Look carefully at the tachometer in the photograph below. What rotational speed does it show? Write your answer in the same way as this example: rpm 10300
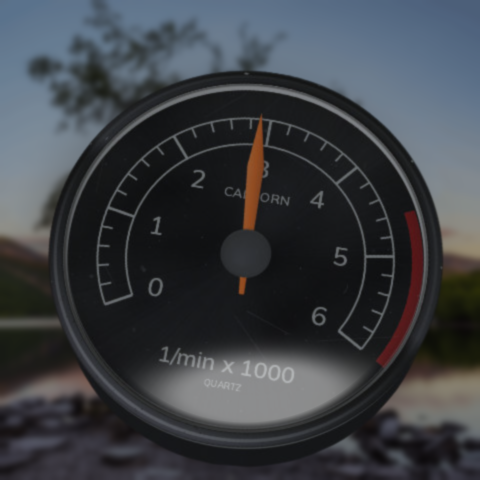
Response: rpm 2900
